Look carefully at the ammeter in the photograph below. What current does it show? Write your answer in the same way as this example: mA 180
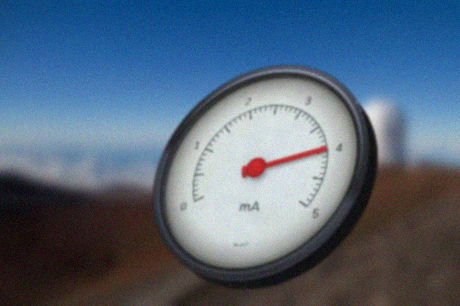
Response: mA 4
